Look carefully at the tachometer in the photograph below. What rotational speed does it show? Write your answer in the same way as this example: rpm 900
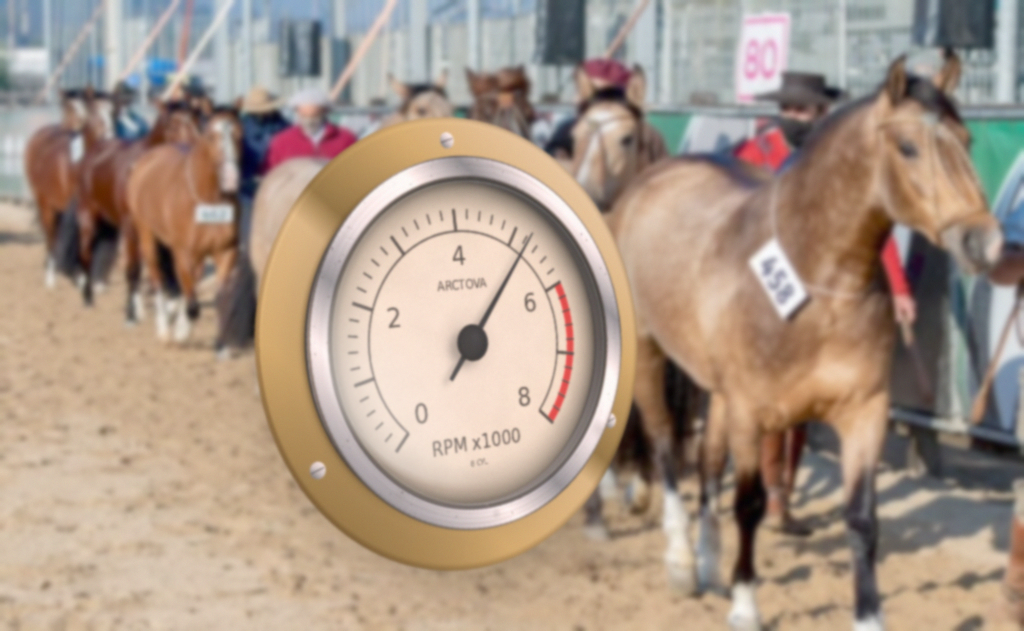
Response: rpm 5200
